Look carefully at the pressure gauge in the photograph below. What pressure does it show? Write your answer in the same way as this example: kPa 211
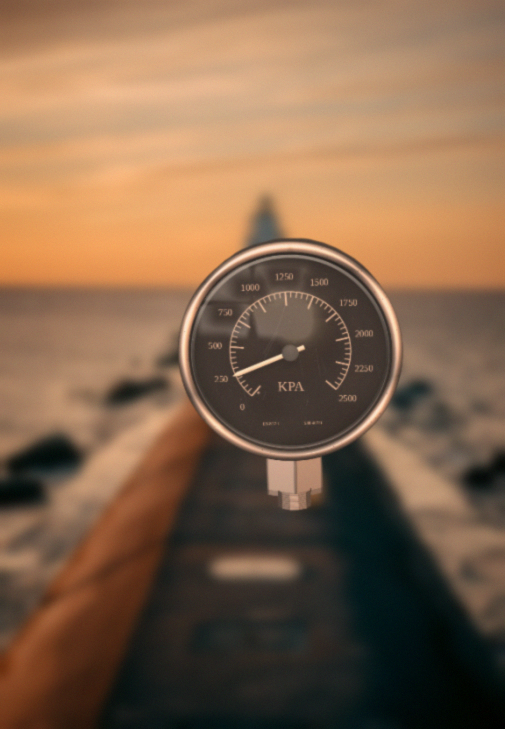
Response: kPa 250
